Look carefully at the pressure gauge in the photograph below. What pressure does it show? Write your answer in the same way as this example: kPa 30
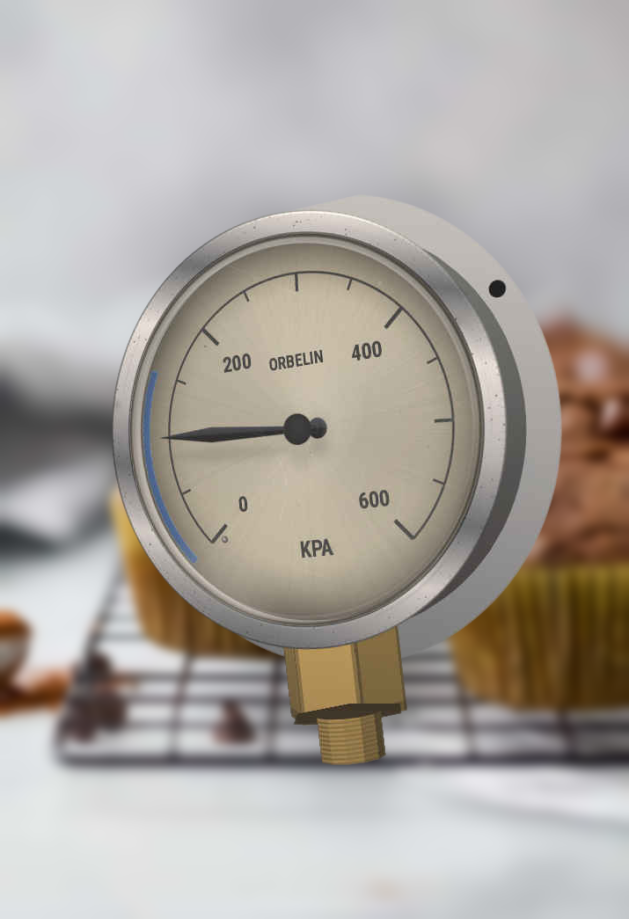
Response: kPa 100
